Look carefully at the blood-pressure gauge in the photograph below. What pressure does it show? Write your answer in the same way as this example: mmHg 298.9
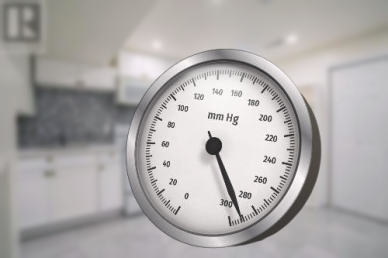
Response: mmHg 290
